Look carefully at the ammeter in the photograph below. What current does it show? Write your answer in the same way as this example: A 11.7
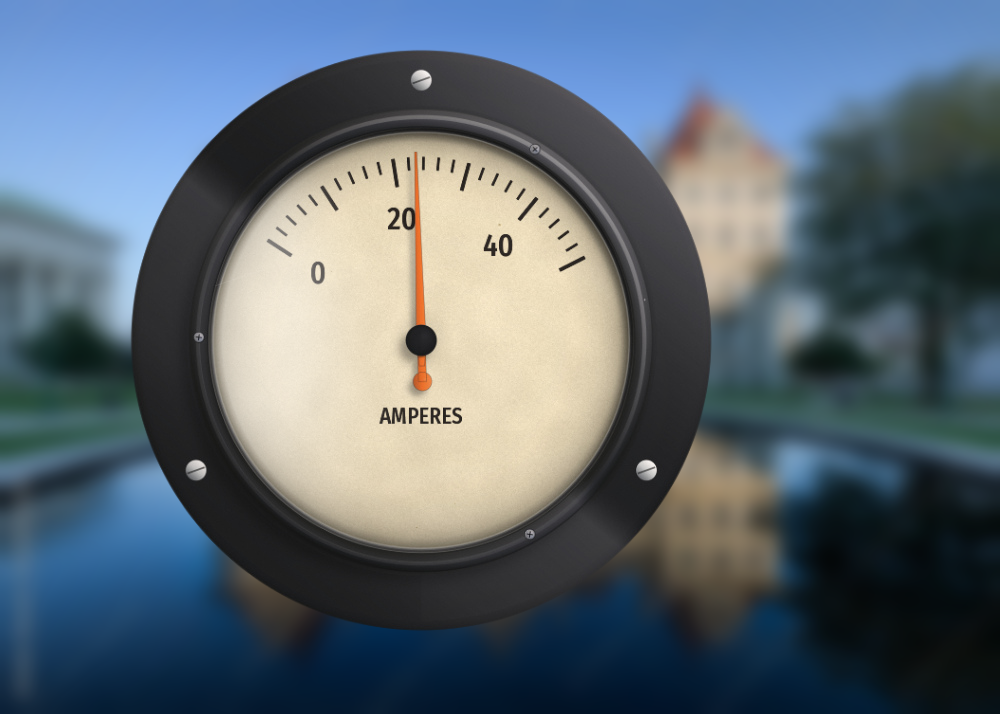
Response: A 23
